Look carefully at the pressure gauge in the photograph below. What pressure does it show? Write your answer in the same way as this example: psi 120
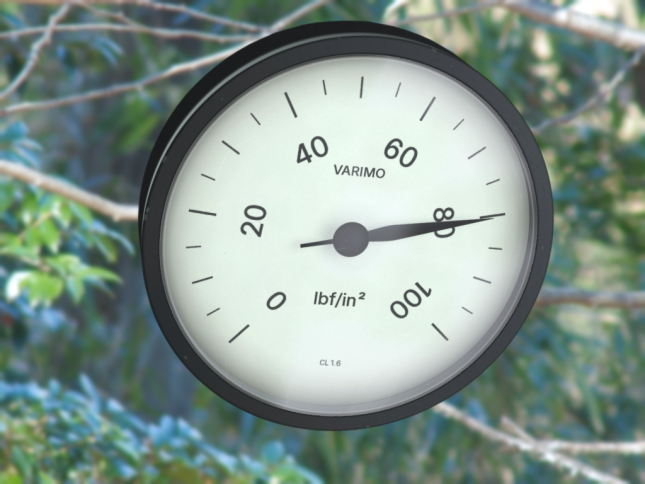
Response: psi 80
